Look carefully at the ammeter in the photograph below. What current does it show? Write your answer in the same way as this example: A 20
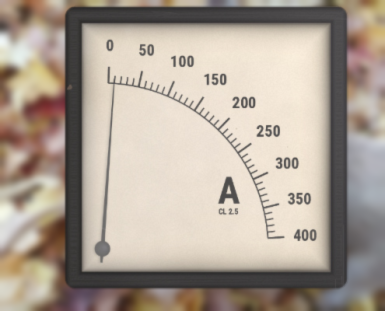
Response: A 10
